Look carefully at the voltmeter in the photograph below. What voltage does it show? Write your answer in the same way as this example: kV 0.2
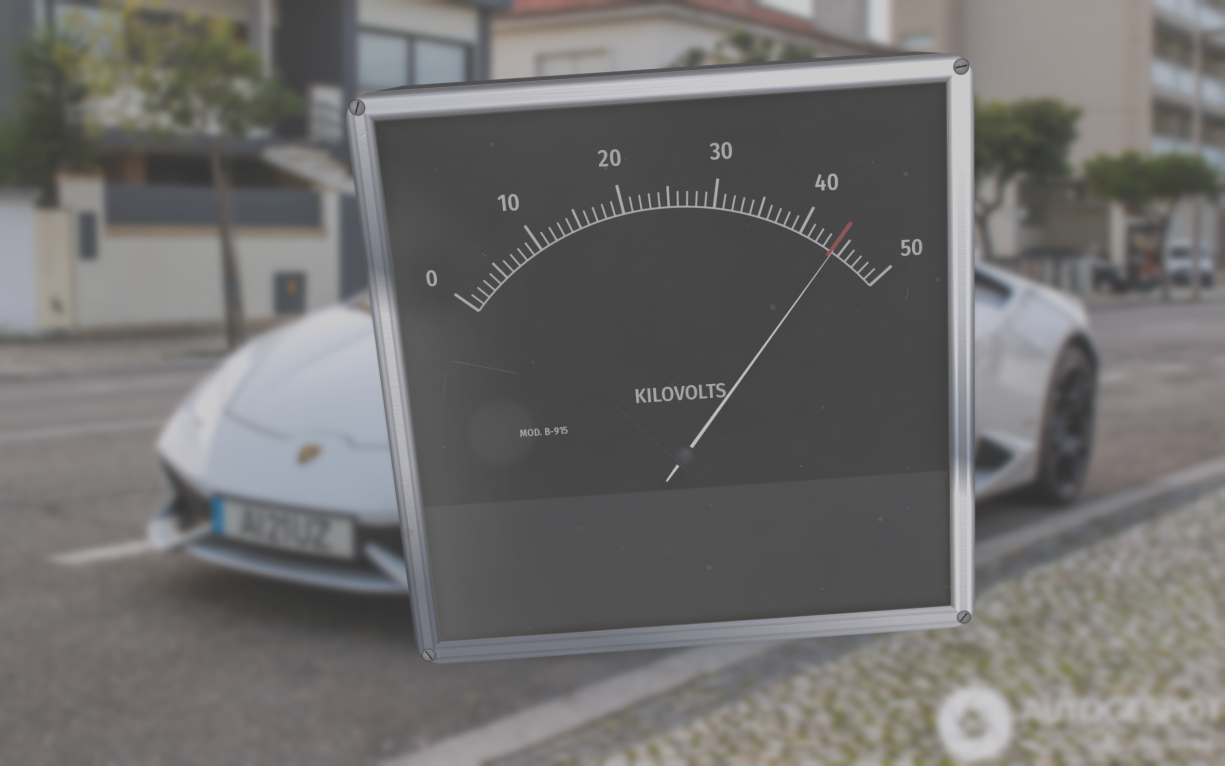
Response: kV 44
